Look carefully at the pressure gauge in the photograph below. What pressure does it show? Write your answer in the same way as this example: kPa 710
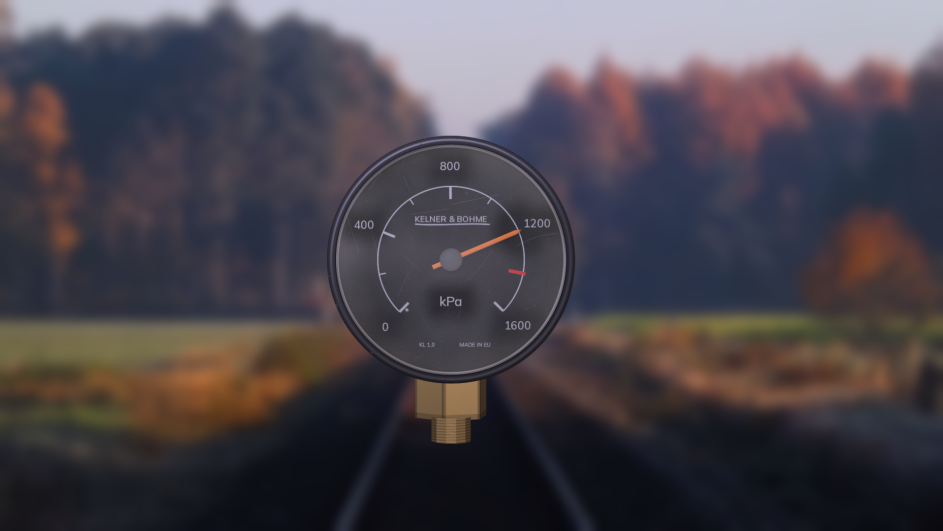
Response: kPa 1200
